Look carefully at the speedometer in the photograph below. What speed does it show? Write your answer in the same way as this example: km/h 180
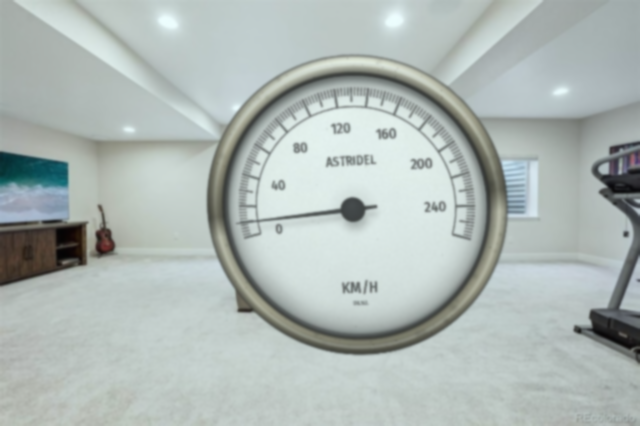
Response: km/h 10
